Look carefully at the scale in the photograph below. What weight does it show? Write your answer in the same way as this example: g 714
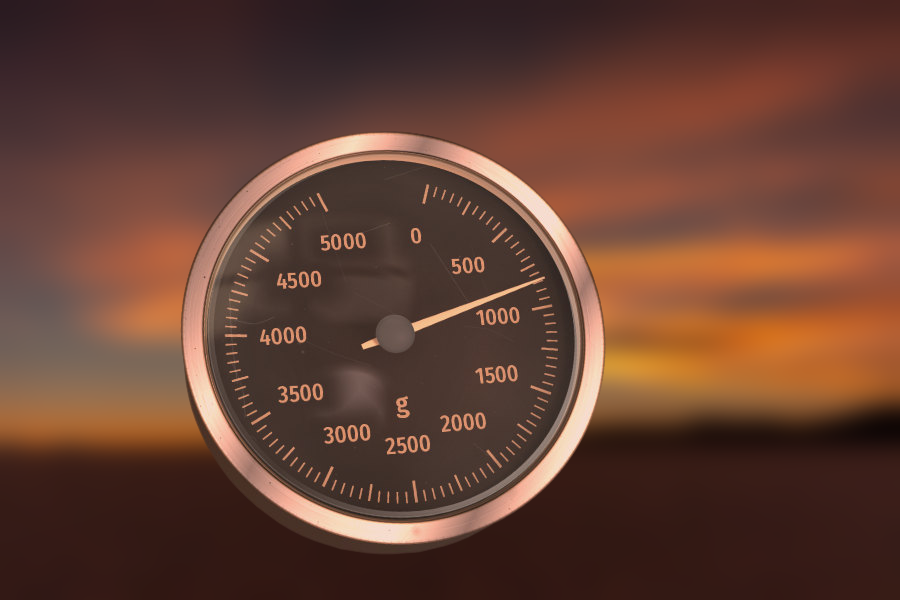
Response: g 850
